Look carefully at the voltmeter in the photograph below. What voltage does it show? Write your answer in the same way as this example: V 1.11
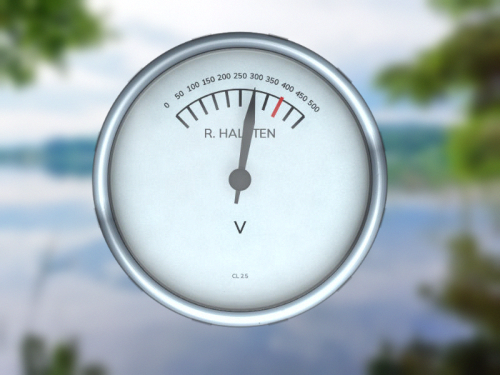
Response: V 300
